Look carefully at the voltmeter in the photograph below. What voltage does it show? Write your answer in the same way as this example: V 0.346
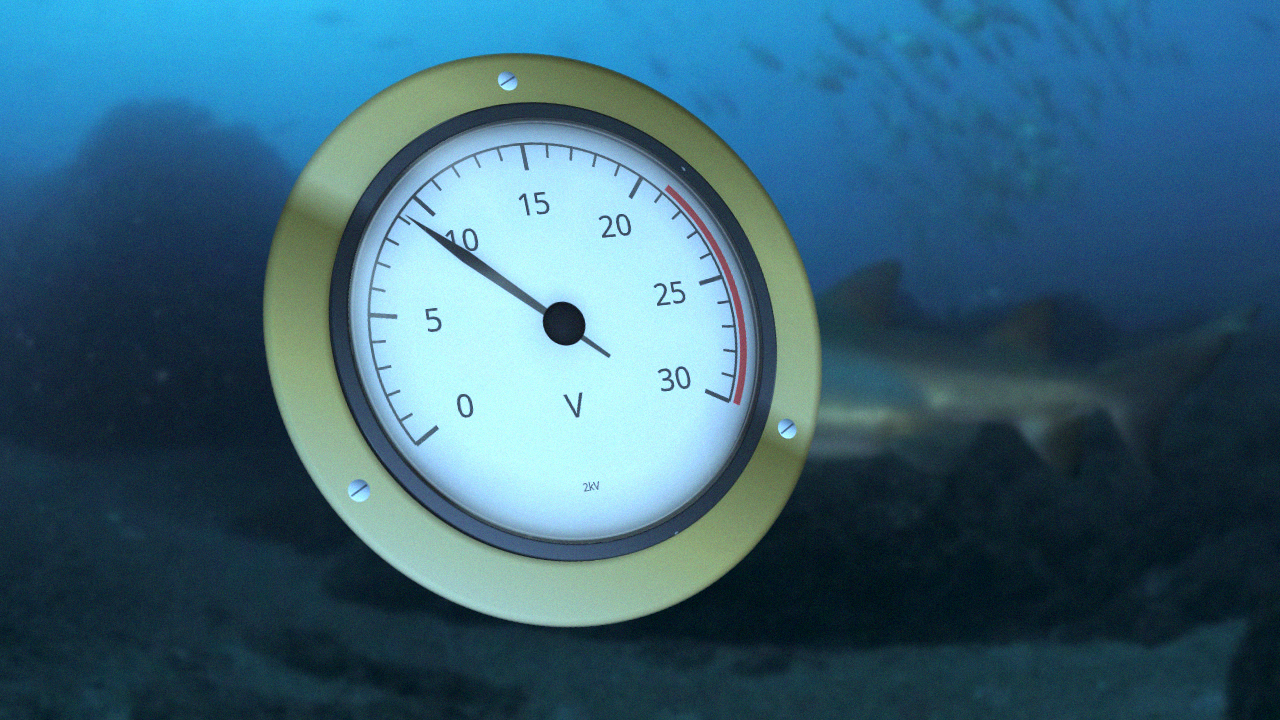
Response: V 9
